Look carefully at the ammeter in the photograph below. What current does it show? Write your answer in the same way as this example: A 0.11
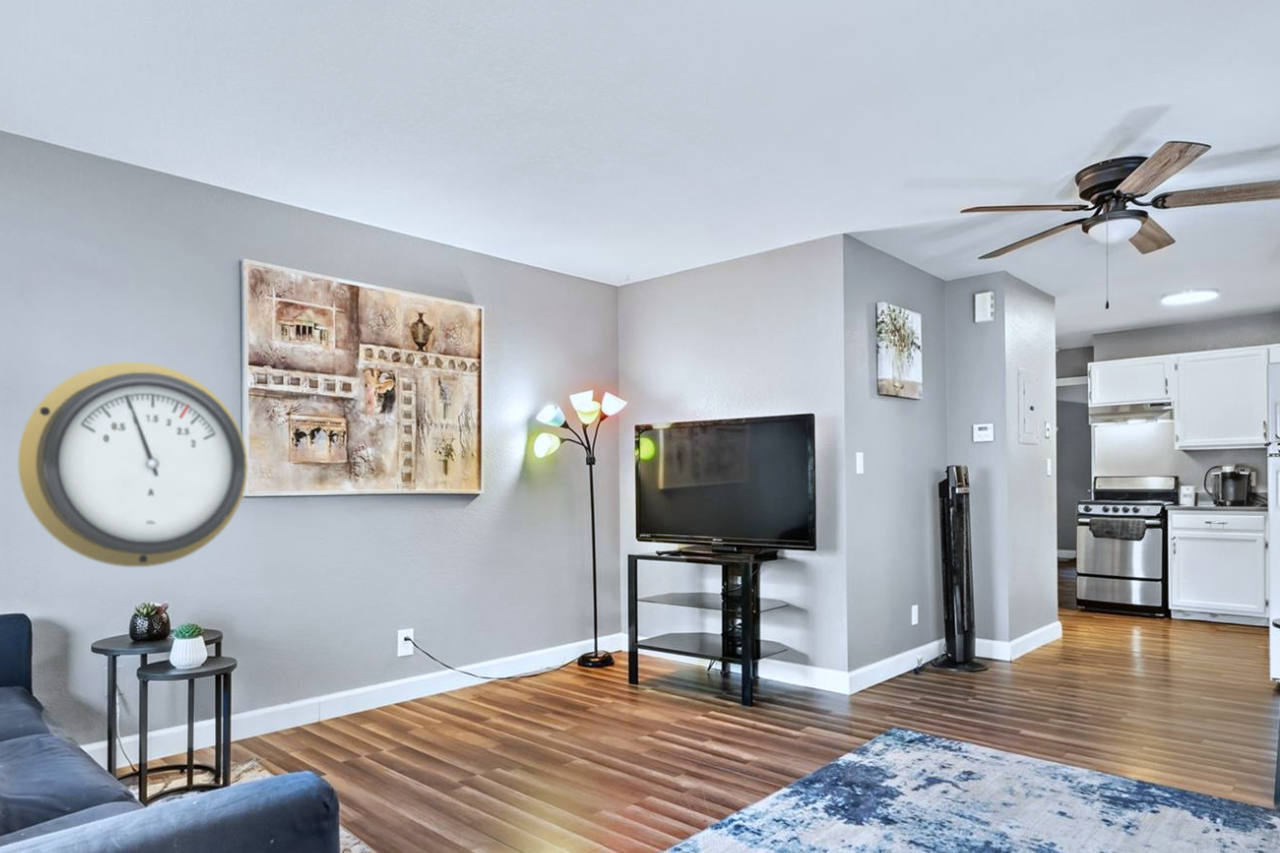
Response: A 1
